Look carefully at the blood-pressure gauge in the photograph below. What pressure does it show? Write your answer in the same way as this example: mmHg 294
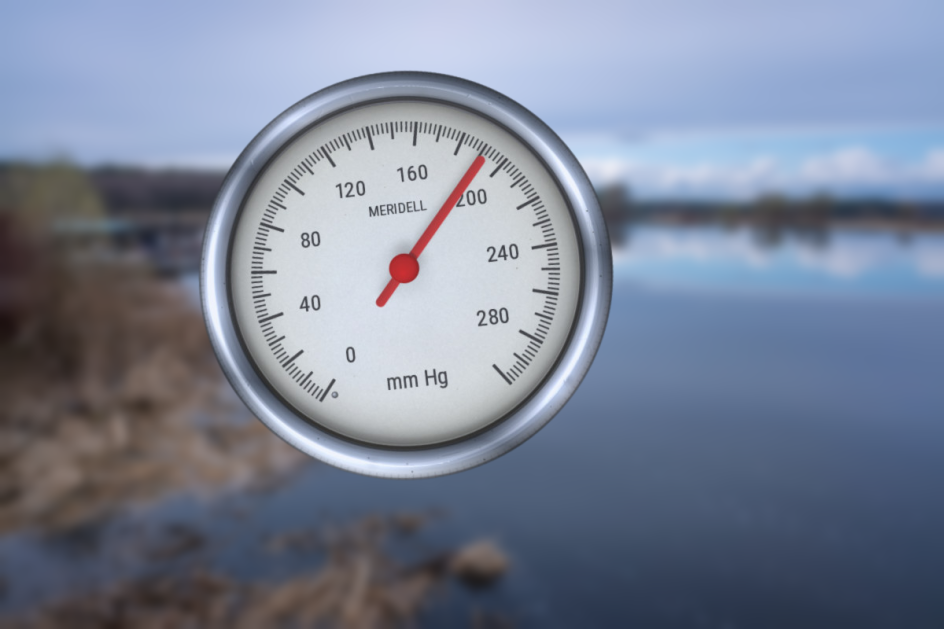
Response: mmHg 192
